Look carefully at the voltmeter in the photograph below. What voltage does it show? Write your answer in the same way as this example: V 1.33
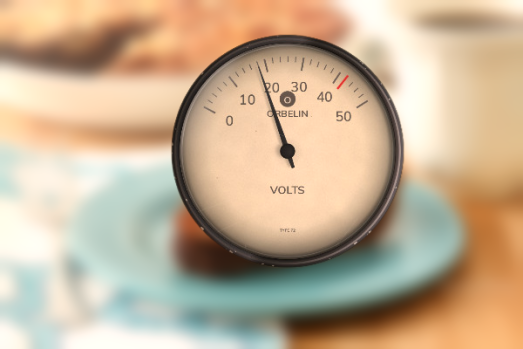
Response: V 18
